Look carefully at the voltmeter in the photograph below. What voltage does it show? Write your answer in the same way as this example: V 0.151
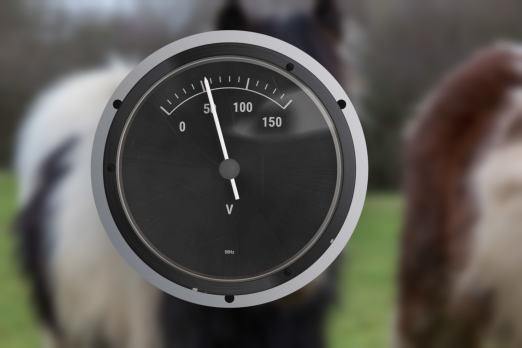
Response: V 55
